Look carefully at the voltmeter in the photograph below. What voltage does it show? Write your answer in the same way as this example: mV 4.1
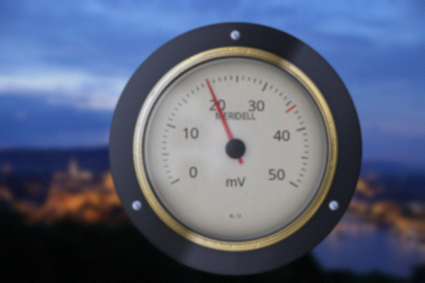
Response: mV 20
